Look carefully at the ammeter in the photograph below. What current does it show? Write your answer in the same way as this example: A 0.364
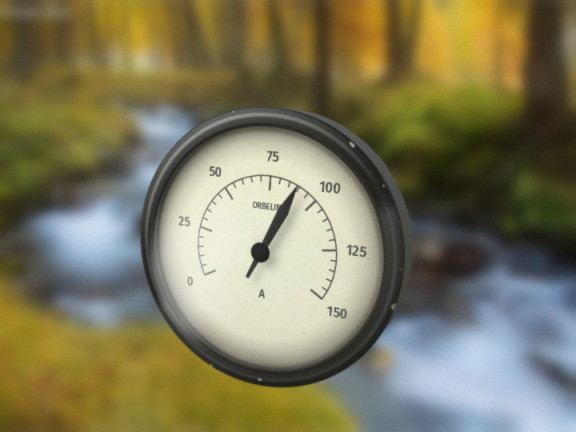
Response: A 90
